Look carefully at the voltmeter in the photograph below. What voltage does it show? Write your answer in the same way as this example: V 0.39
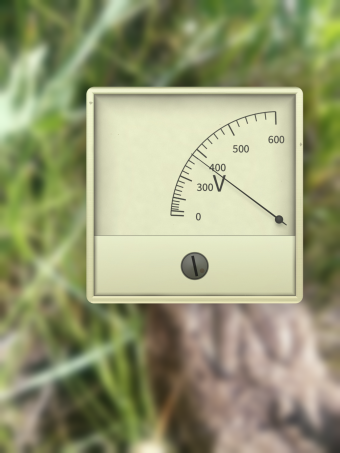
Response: V 380
